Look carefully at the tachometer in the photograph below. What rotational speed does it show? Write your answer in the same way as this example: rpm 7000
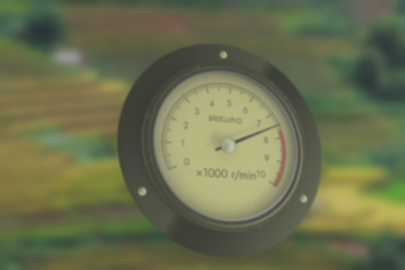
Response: rpm 7500
